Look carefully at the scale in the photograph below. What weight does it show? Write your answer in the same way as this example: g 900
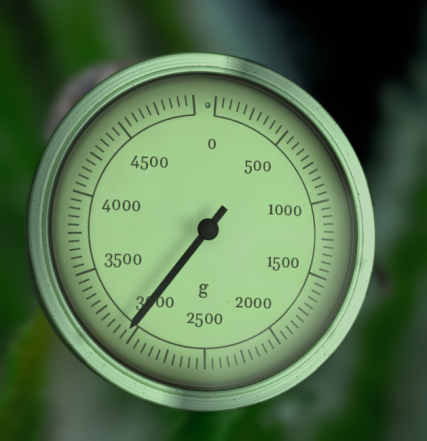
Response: g 3050
